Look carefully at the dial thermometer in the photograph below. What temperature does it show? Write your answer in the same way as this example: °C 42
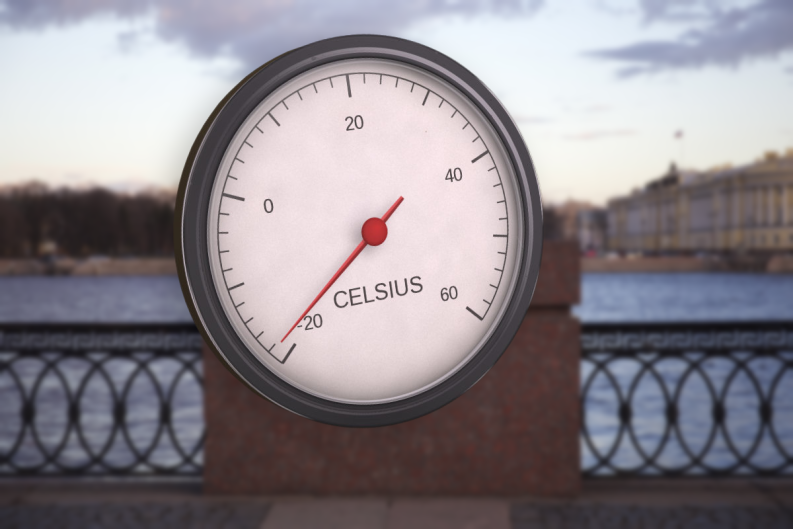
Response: °C -18
